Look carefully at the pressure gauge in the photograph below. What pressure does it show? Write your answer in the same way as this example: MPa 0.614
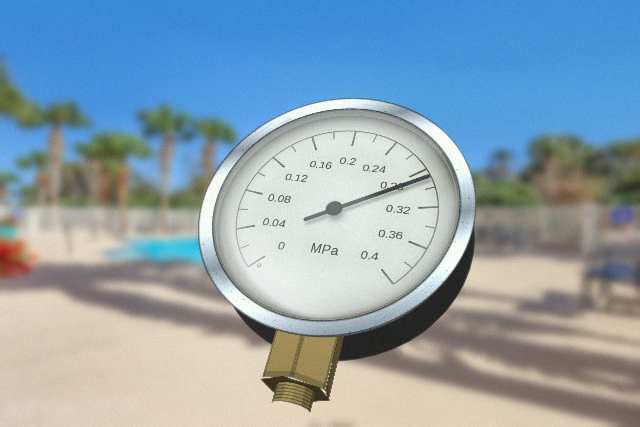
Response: MPa 0.29
